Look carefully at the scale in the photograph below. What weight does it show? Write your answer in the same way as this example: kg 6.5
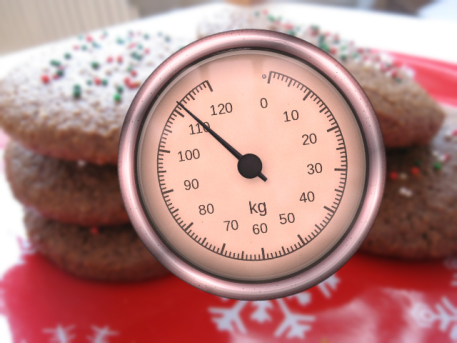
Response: kg 112
